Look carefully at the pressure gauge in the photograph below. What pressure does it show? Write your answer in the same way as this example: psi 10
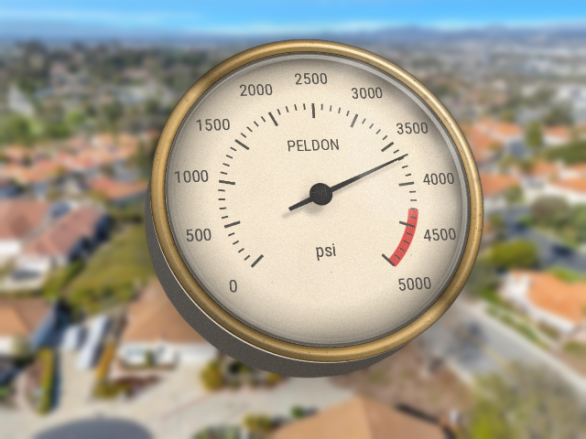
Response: psi 3700
